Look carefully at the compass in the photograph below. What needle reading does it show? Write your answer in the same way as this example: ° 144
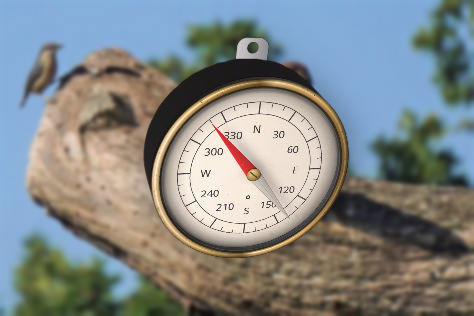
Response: ° 320
